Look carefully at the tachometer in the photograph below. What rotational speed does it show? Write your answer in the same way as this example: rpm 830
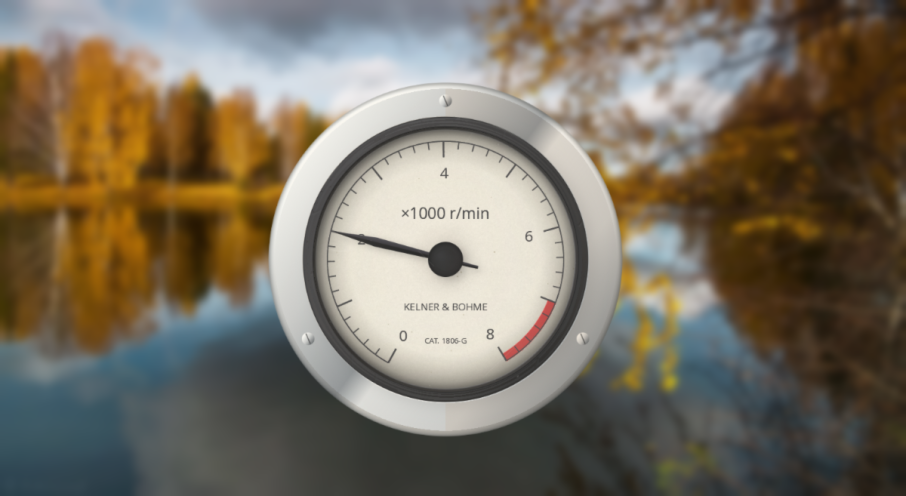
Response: rpm 2000
